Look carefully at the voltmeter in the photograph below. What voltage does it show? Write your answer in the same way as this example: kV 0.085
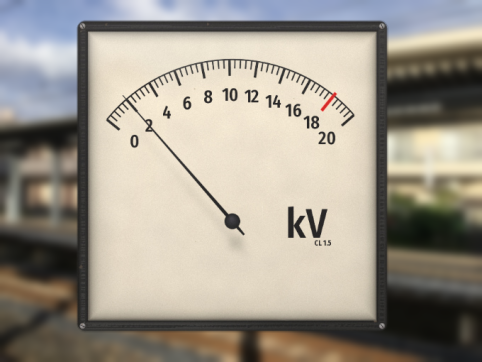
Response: kV 2
